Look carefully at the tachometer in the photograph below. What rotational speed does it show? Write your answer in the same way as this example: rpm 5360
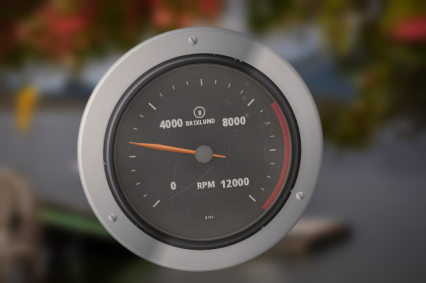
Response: rpm 2500
